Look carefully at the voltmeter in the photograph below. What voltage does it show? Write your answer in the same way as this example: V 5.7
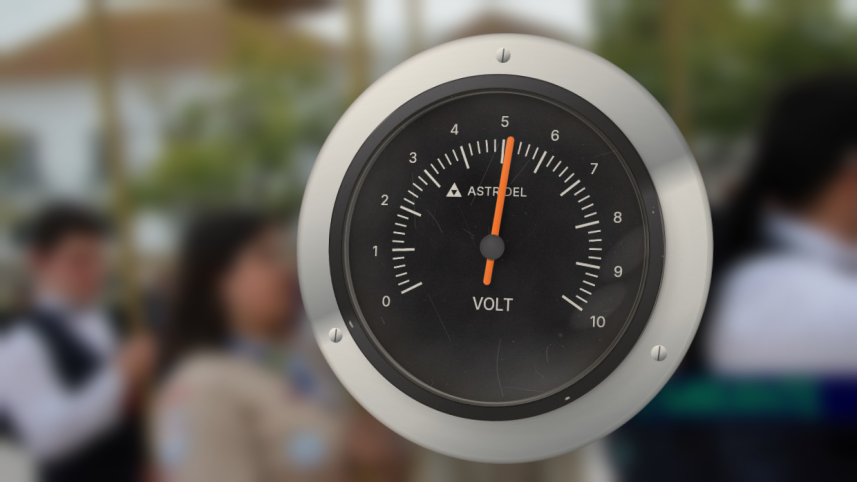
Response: V 5.2
